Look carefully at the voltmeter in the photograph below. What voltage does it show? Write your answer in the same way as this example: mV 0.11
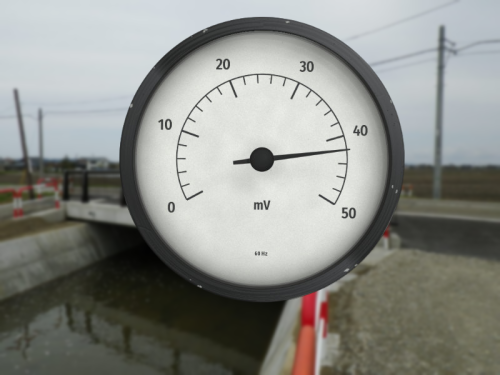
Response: mV 42
